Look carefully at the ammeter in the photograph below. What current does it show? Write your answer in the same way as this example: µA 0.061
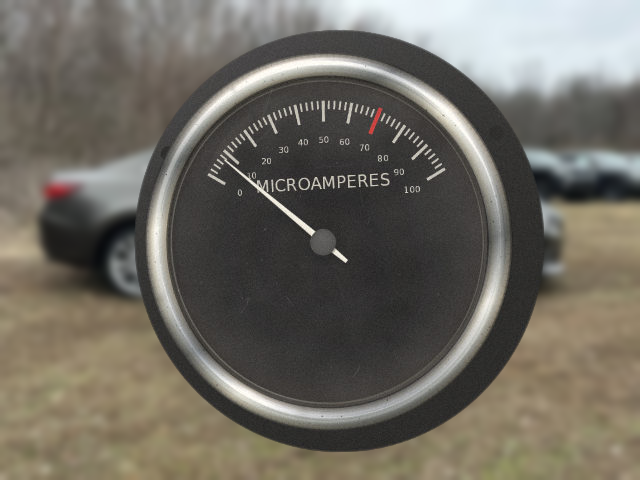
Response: µA 8
